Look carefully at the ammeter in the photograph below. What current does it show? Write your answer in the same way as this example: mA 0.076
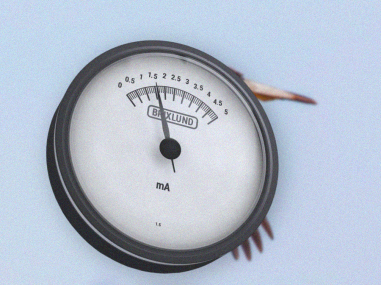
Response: mA 1.5
